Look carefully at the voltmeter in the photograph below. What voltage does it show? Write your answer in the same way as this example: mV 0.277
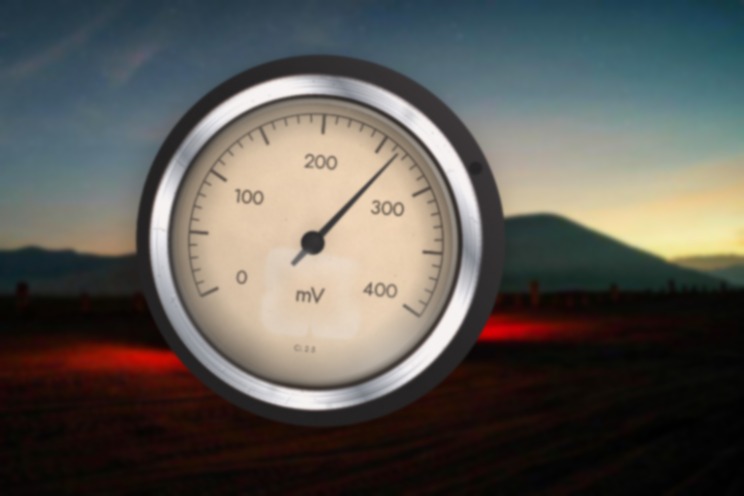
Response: mV 265
